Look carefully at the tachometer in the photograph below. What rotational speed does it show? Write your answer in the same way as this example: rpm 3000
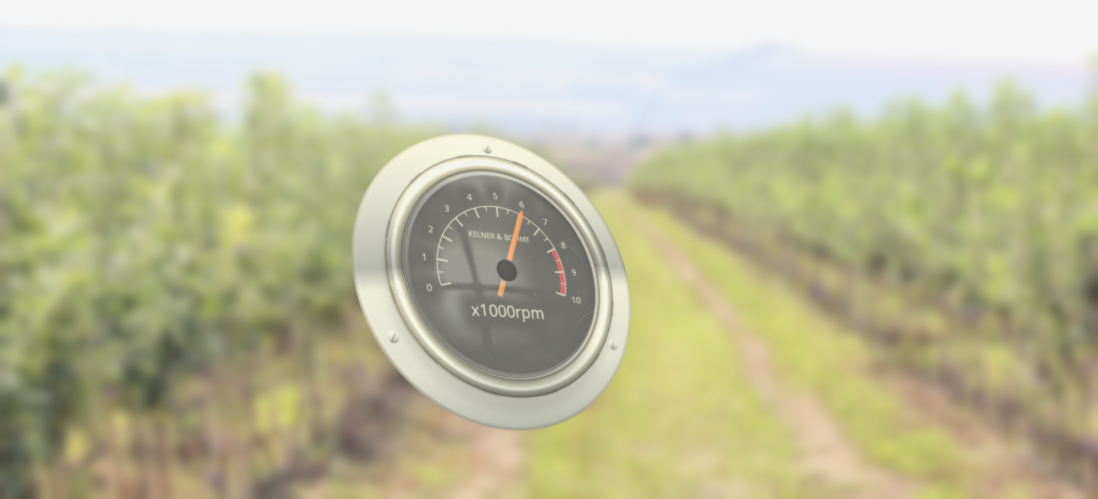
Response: rpm 6000
